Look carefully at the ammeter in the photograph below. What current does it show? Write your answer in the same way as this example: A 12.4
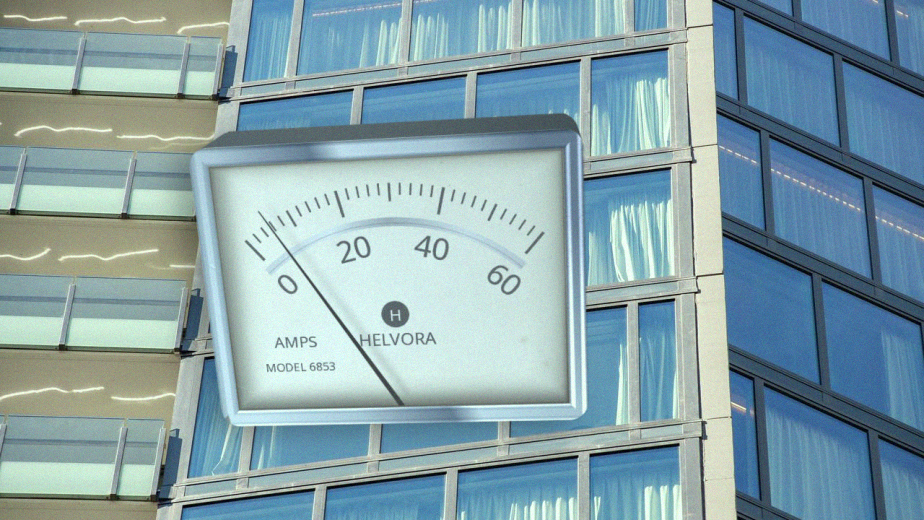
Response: A 6
